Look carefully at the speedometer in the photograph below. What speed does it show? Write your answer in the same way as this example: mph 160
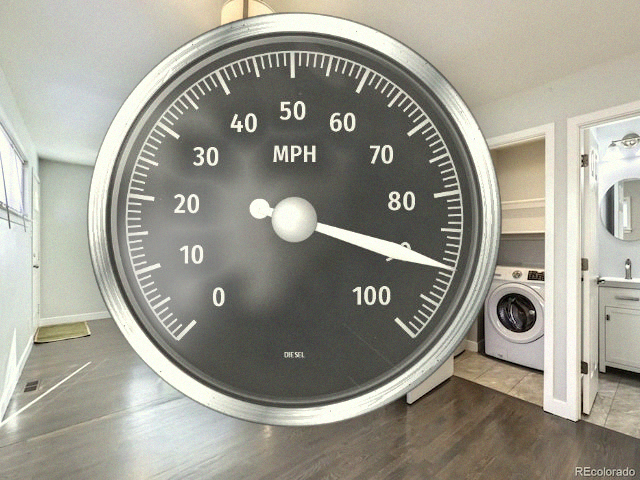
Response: mph 90
